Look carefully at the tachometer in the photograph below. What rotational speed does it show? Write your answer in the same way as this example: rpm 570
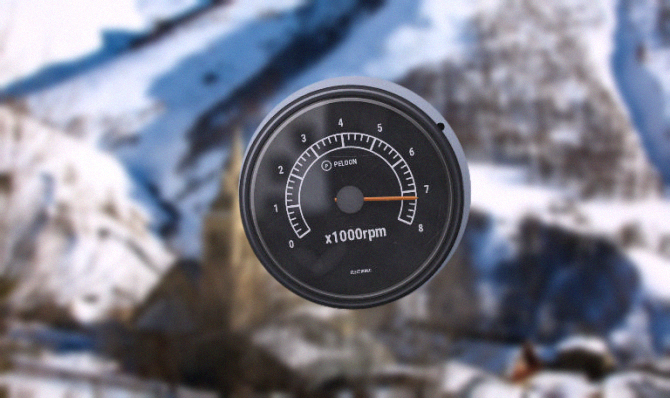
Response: rpm 7200
